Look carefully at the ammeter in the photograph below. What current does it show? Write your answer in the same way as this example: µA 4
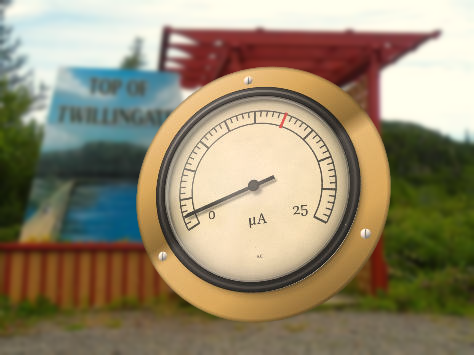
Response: µA 1
